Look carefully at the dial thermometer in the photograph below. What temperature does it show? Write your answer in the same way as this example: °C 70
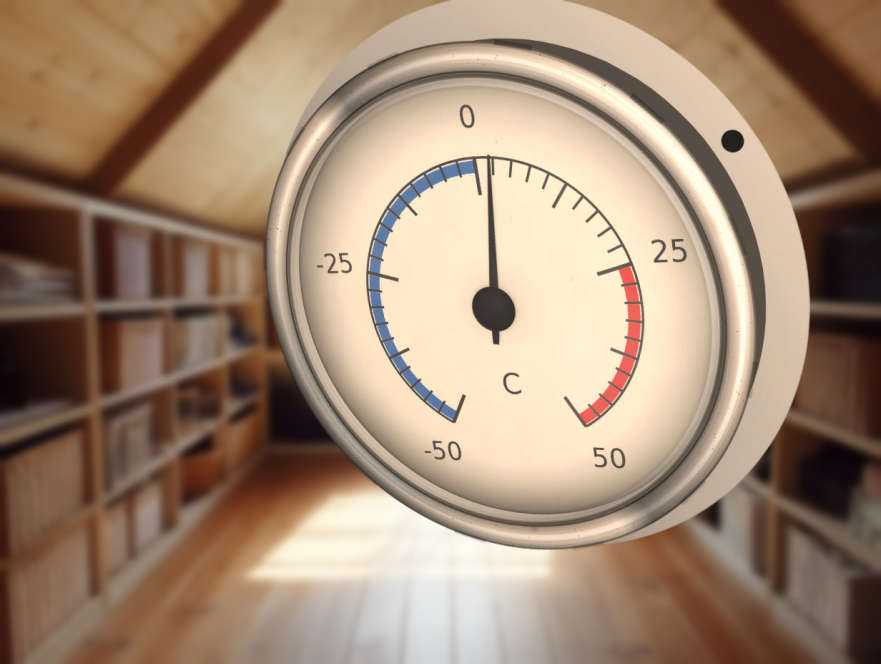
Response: °C 2.5
